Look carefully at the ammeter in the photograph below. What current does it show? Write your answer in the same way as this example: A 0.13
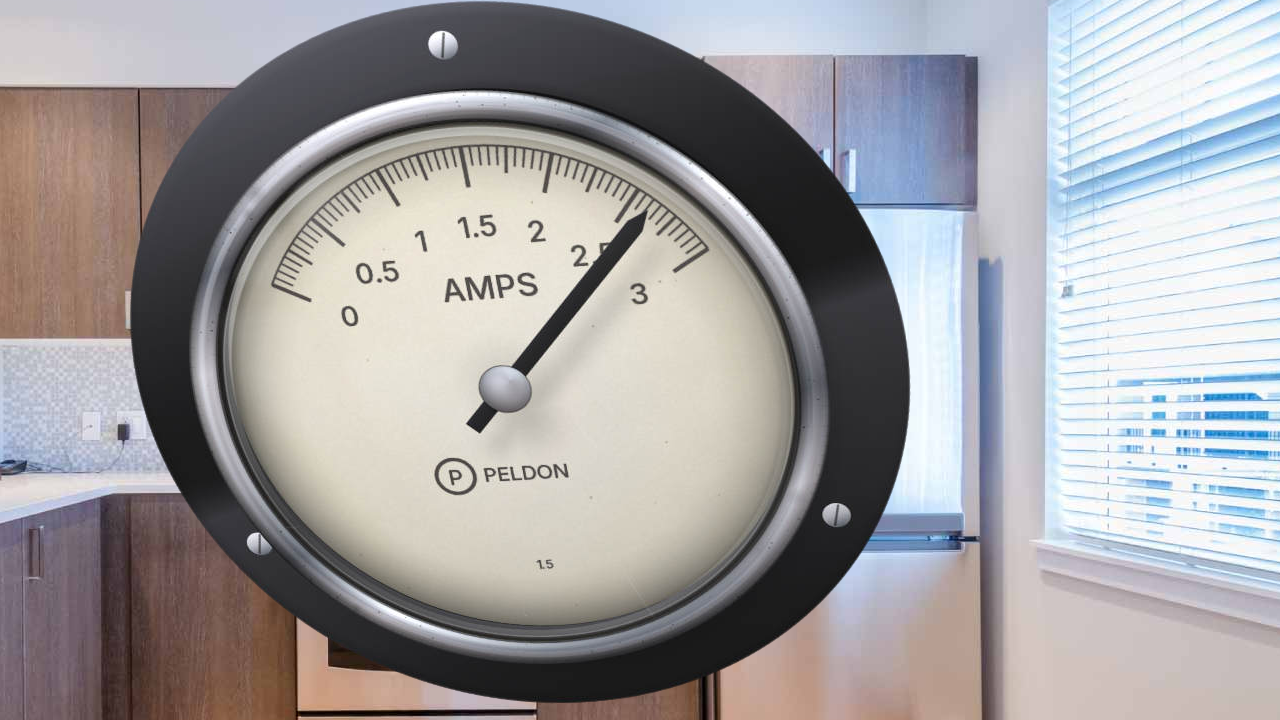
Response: A 2.6
